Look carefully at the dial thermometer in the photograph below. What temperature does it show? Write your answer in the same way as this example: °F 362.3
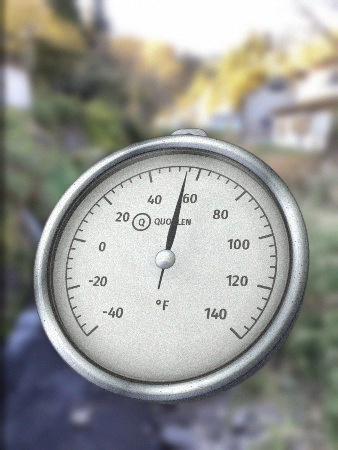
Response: °F 56
